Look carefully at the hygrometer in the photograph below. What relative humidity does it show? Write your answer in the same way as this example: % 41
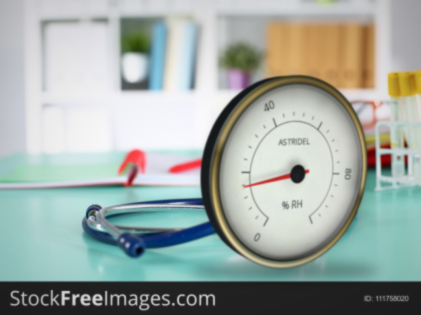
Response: % 16
